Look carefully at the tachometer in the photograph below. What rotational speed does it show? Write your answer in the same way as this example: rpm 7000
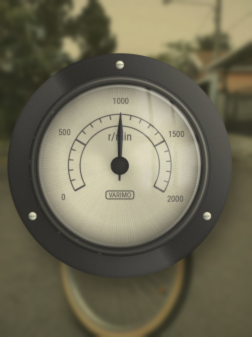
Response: rpm 1000
